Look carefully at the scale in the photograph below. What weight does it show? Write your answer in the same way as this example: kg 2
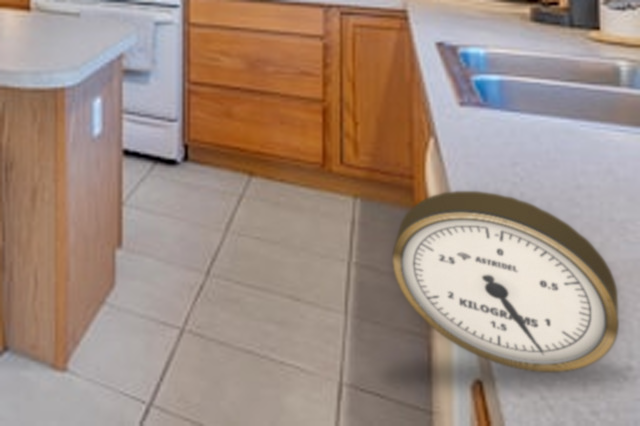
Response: kg 1.25
